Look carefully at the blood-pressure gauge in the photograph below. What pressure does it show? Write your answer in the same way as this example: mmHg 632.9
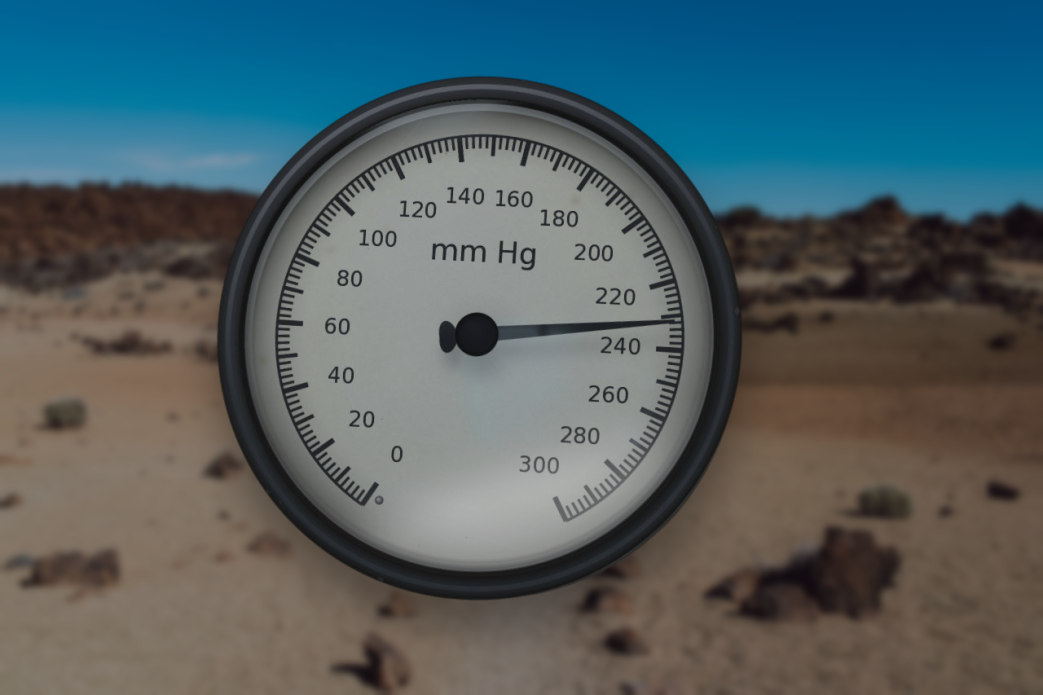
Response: mmHg 232
